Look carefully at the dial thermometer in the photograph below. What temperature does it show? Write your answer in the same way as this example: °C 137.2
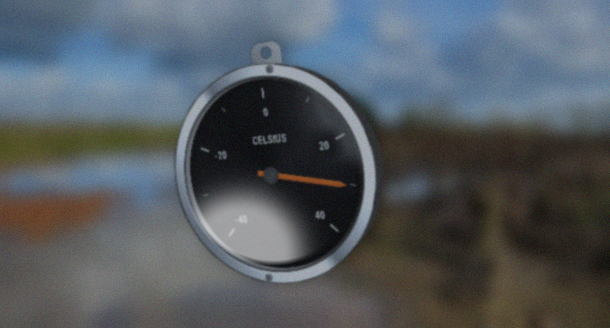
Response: °C 30
